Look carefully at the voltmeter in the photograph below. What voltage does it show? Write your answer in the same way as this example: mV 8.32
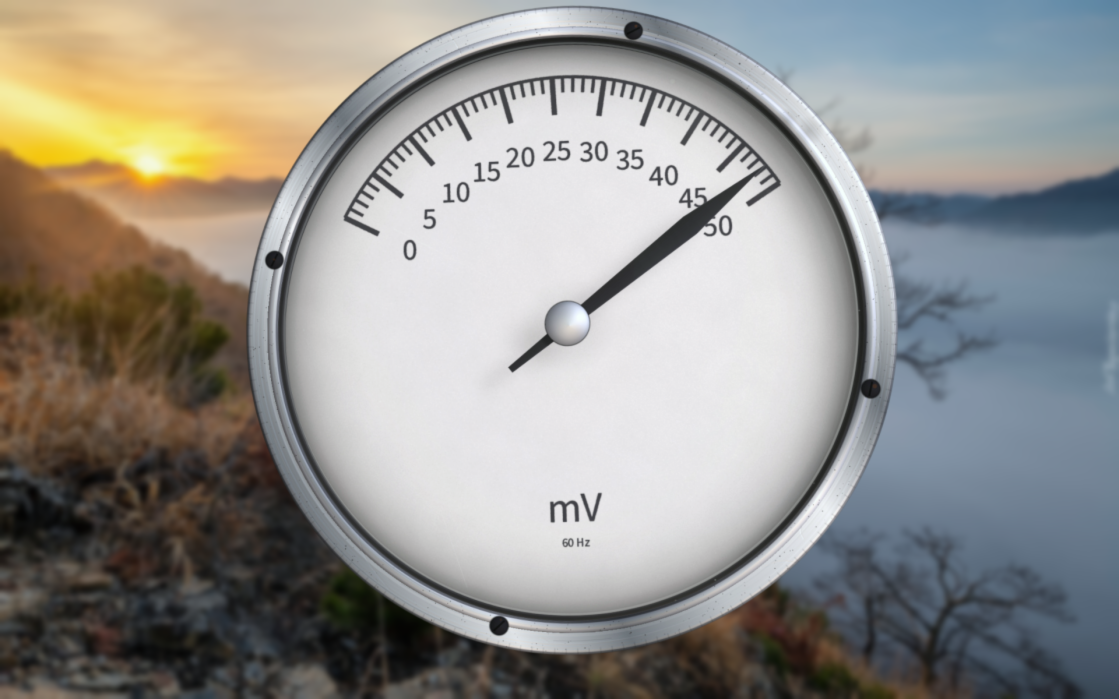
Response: mV 48
